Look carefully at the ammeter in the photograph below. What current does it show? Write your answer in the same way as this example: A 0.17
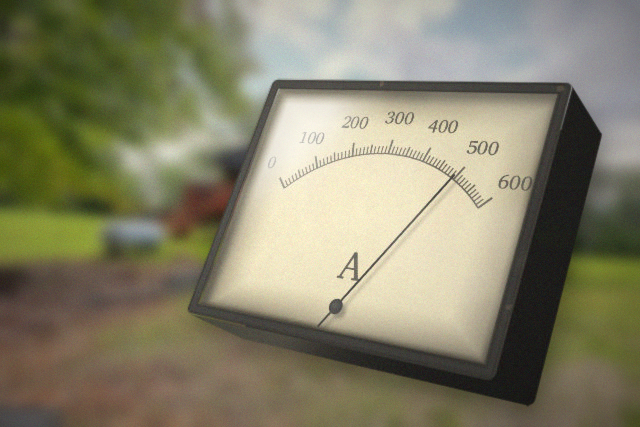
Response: A 500
